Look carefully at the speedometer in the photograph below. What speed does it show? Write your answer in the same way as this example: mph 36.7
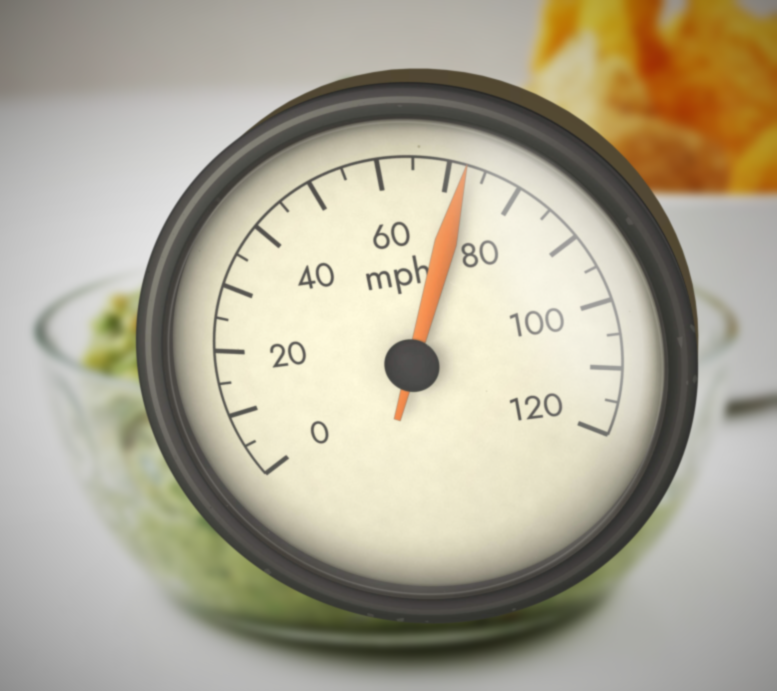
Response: mph 72.5
